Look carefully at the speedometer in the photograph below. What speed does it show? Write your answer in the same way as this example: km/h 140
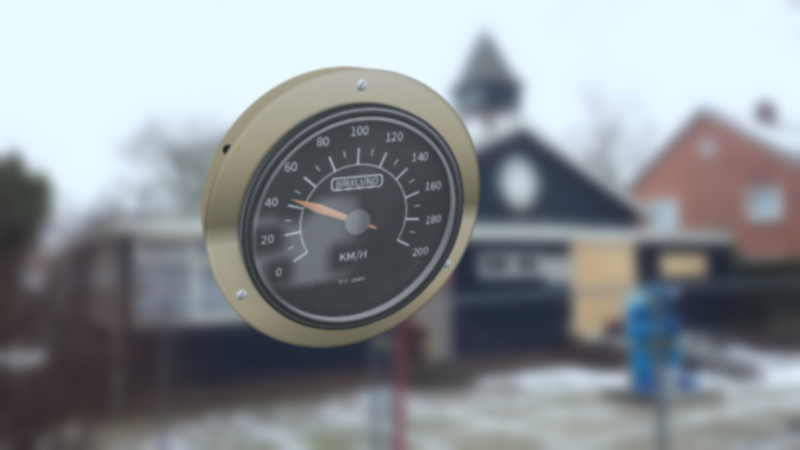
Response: km/h 45
